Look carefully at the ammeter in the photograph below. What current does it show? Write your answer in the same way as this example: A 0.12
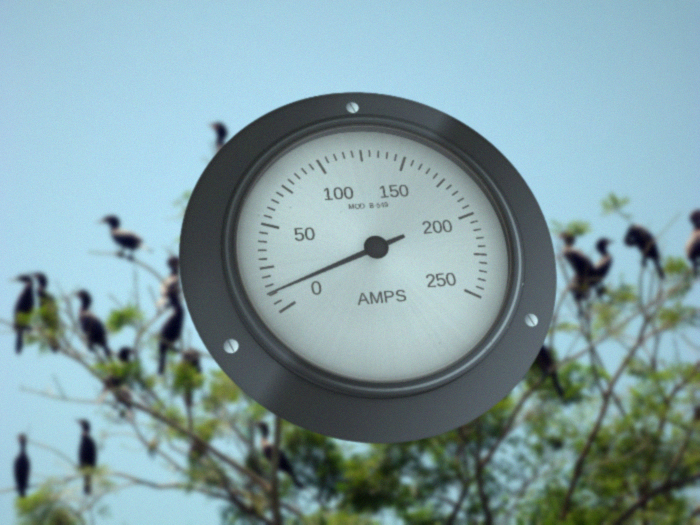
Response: A 10
